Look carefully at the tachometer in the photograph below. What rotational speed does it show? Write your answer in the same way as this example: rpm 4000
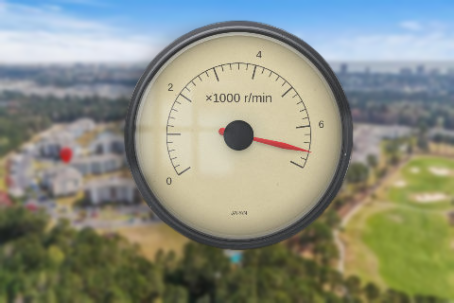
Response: rpm 6600
